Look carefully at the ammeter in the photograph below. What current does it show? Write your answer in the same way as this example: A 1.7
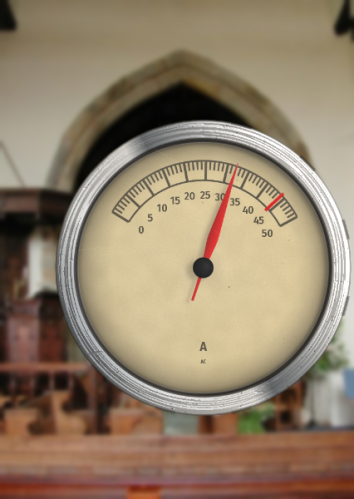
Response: A 32
